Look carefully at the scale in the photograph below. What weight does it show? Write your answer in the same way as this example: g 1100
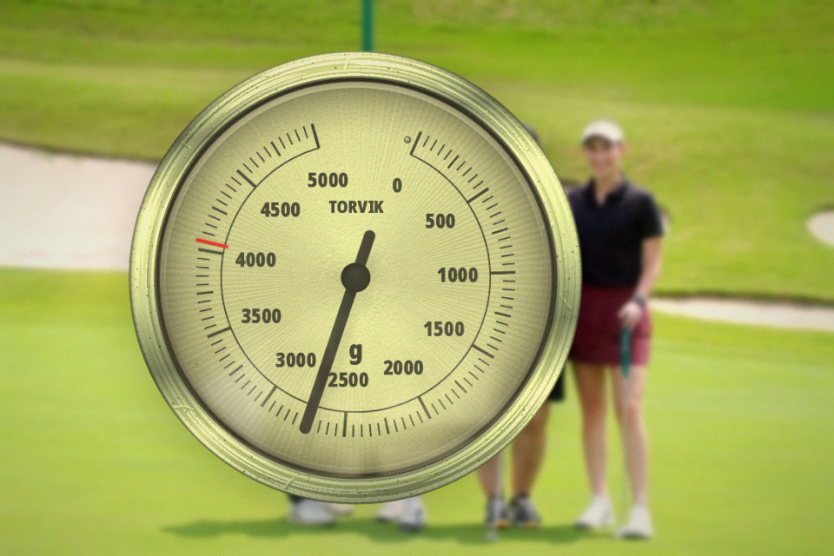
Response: g 2725
